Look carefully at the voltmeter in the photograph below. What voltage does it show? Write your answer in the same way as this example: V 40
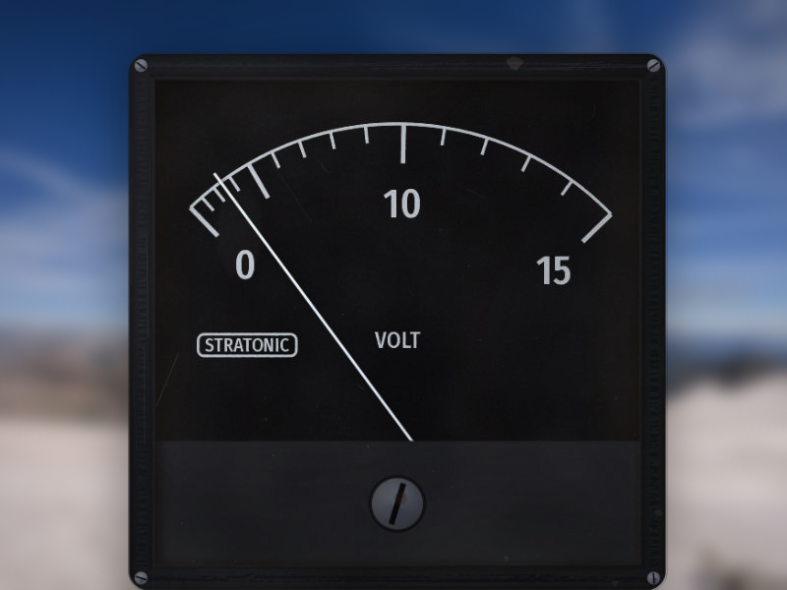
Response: V 3.5
